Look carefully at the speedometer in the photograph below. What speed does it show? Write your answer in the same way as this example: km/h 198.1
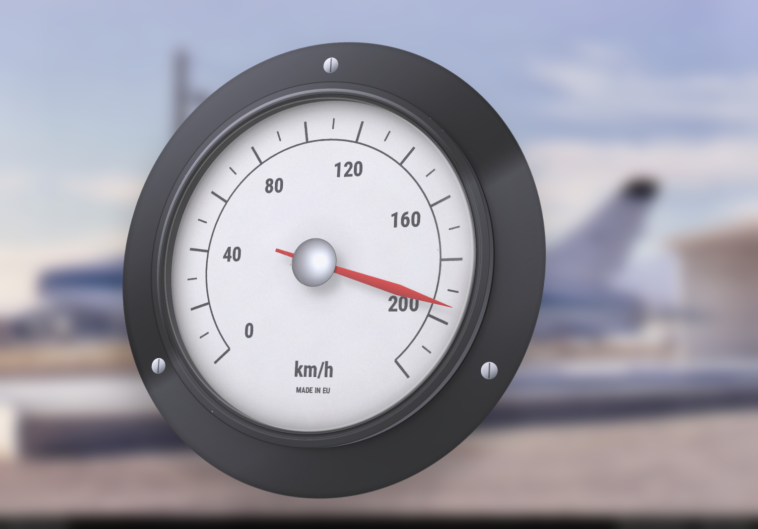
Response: km/h 195
